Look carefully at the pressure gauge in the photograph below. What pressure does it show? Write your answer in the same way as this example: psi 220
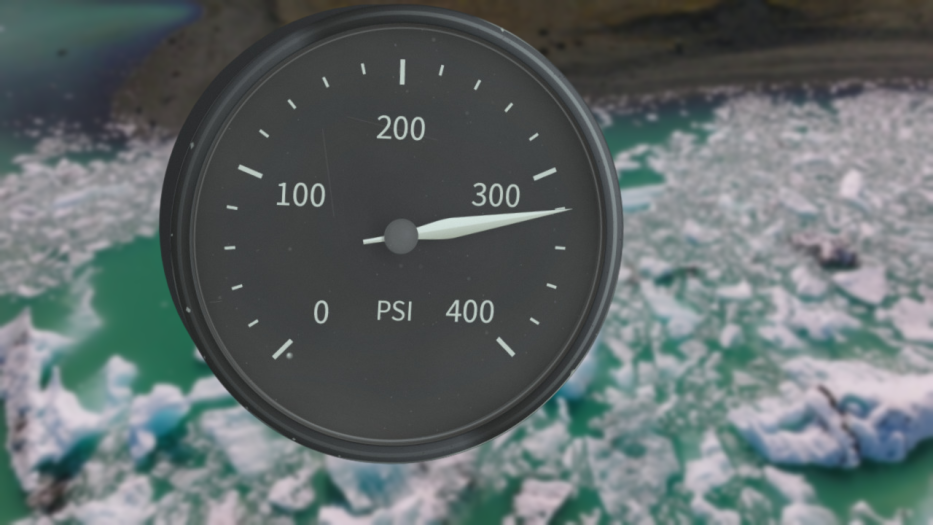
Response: psi 320
